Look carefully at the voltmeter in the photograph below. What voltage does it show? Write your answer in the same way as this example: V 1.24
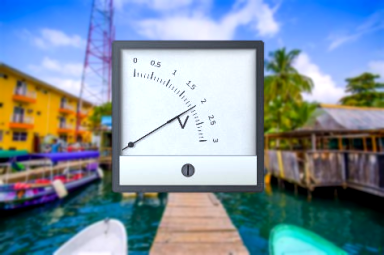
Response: V 2
